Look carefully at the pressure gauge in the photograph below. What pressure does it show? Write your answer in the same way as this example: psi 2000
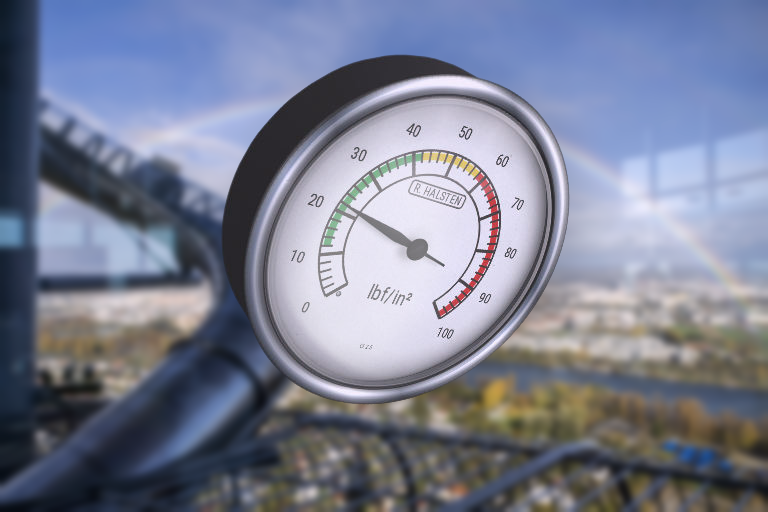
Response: psi 22
